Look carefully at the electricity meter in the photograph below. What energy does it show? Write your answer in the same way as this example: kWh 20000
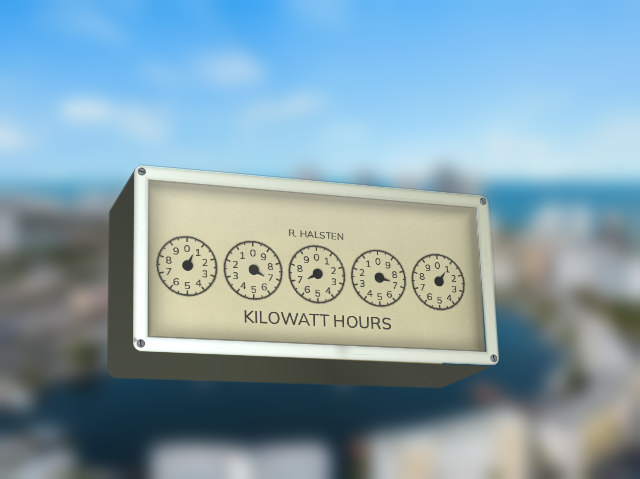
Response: kWh 6671
